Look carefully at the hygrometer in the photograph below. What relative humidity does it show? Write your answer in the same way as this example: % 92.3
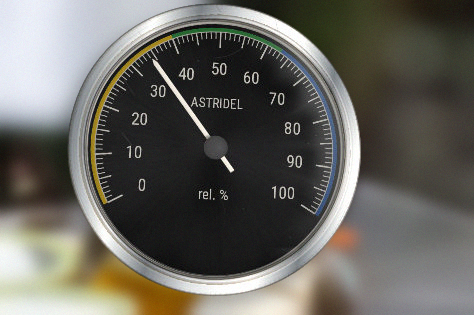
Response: % 34
